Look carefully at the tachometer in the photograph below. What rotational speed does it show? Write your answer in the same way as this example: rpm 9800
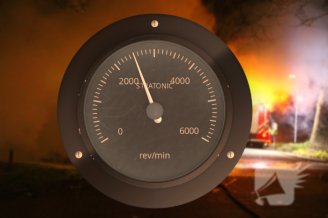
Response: rpm 2500
